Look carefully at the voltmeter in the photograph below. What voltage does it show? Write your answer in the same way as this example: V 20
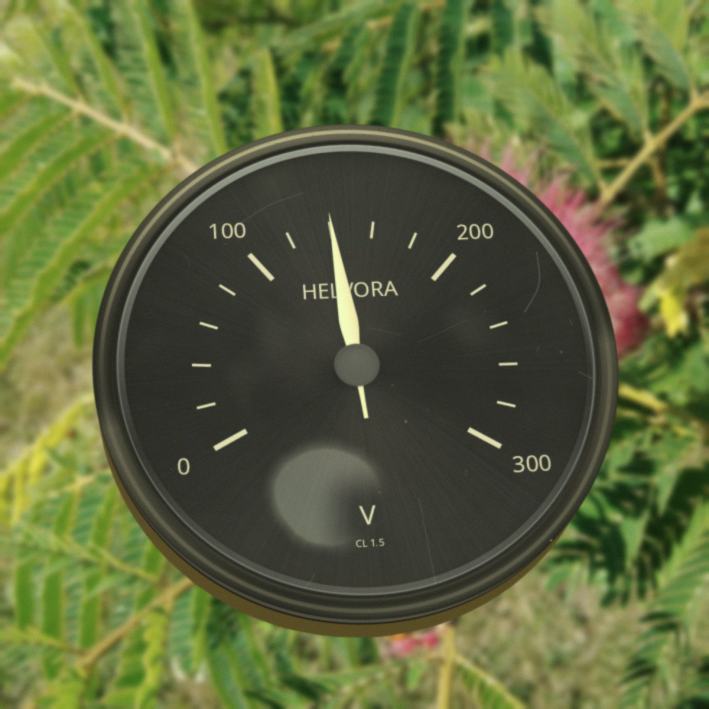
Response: V 140
